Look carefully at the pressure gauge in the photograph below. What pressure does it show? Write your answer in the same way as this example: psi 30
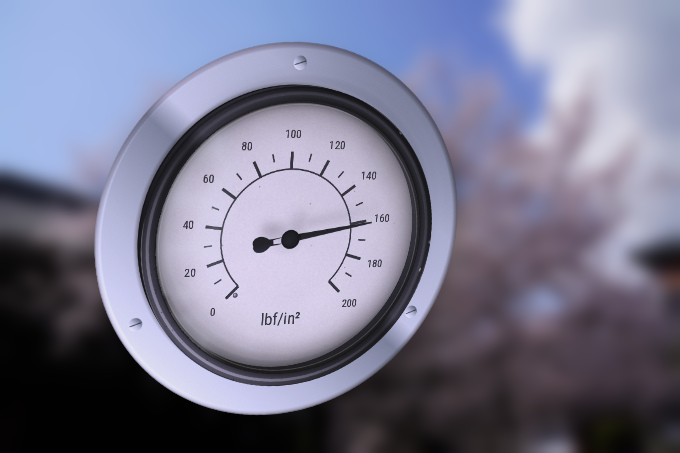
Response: psi 160
